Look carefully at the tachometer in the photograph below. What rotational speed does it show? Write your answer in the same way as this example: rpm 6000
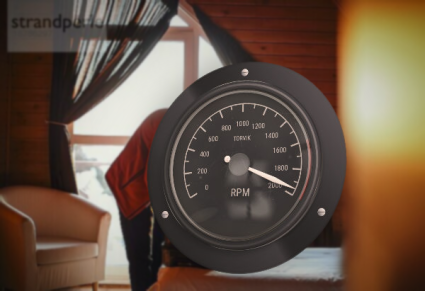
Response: rpm 1950
